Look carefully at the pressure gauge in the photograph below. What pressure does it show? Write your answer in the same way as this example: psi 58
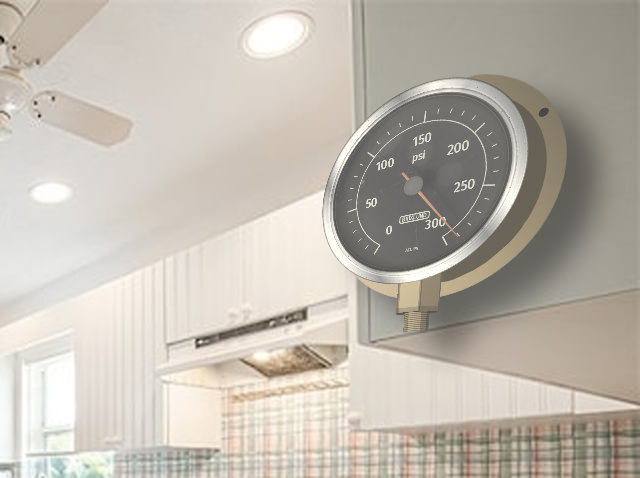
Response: psi 290
